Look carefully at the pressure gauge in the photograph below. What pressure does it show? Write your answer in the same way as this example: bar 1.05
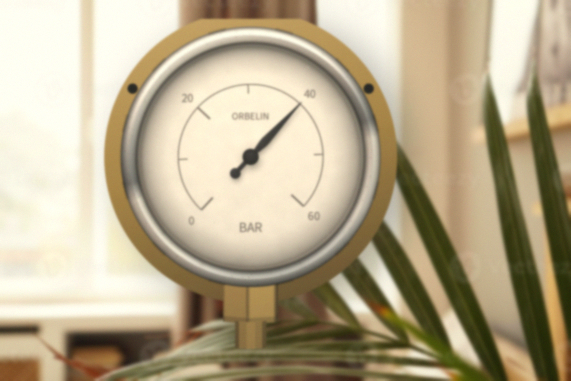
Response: bar 40
